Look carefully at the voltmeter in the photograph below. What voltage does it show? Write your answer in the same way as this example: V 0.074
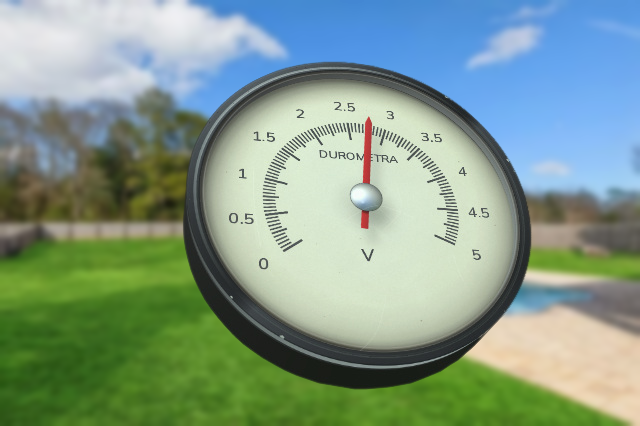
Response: V 2.75
